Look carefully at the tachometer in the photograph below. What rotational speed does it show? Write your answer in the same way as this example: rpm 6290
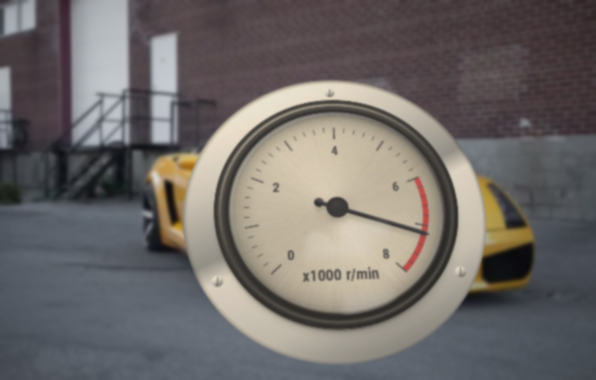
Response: rpm 7200
